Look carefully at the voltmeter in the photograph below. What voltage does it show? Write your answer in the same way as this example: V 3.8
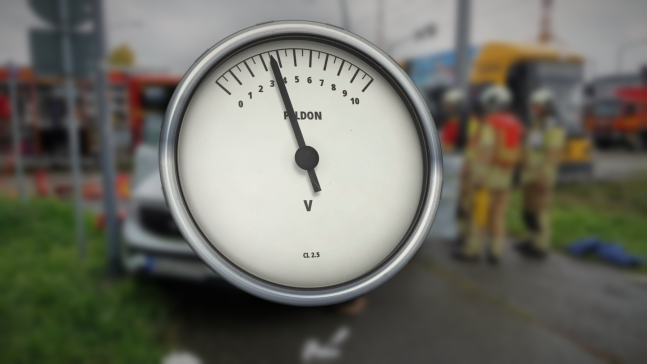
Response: V 3.5
